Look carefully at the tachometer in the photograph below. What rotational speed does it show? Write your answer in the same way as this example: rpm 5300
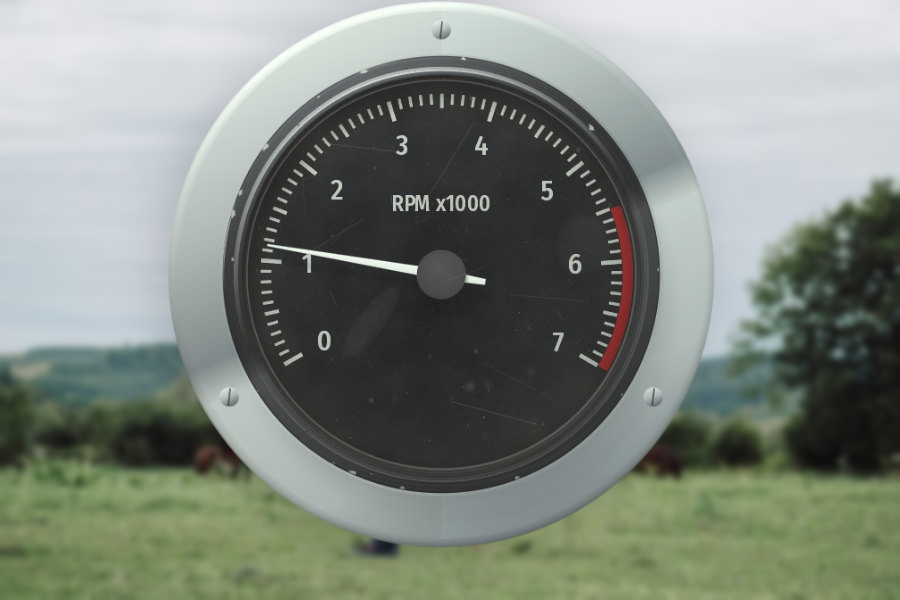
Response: rpm 1150
